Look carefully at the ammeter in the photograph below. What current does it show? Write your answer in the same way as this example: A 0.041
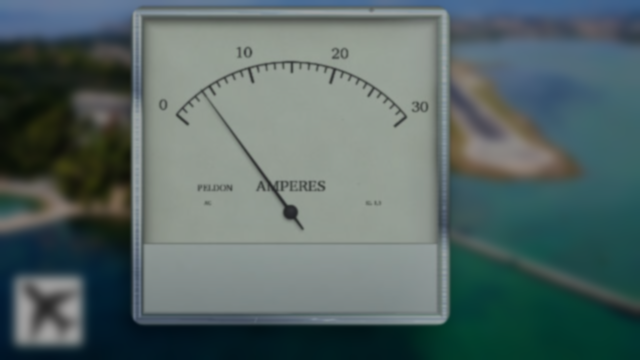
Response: A 4
